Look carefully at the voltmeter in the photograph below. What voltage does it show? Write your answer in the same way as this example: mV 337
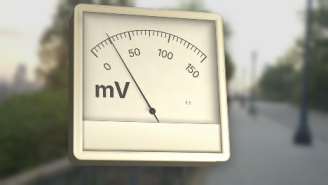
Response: mV 25
